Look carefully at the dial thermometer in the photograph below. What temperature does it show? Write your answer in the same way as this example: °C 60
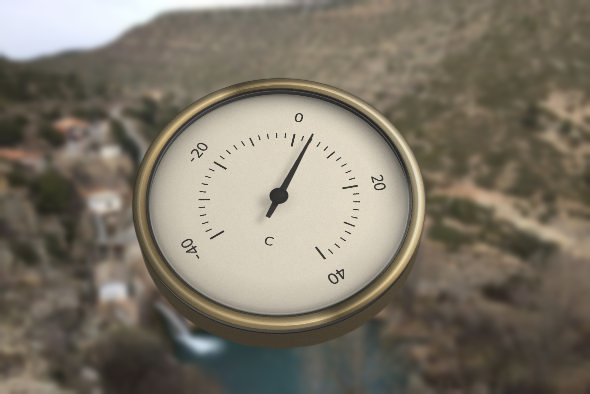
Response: °C 4
